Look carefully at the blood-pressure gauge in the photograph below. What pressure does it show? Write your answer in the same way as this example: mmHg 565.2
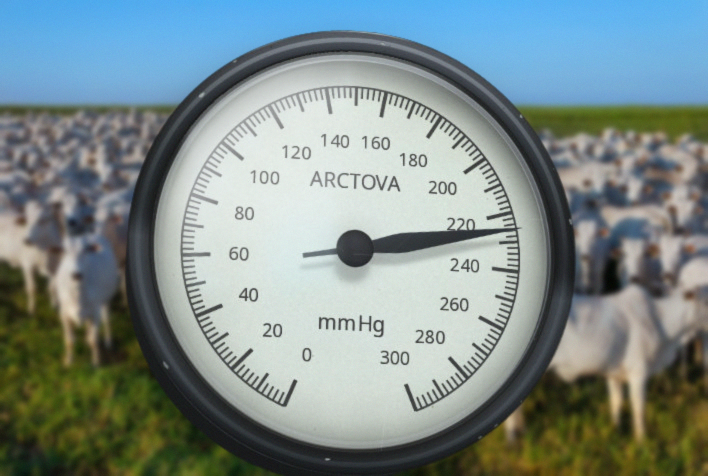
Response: mmHg 226
